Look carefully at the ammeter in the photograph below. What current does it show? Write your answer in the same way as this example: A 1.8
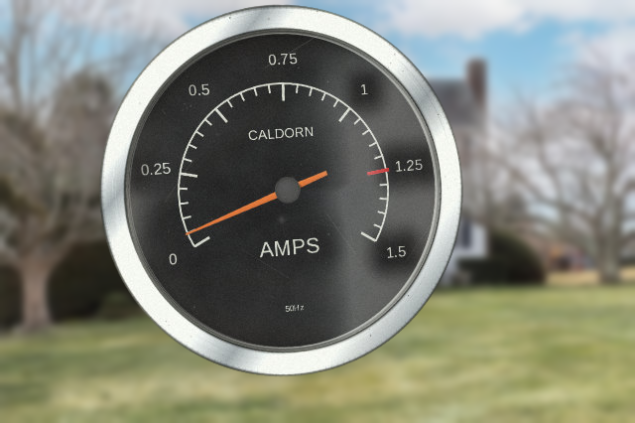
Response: A 0.05
